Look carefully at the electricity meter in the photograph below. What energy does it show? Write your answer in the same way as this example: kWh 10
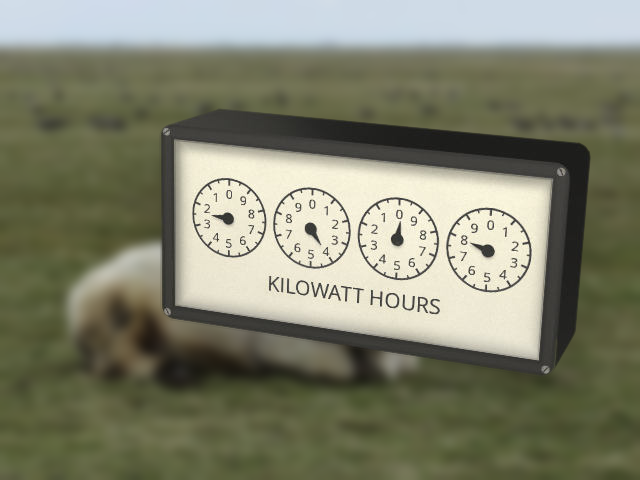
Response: kWh 2398
